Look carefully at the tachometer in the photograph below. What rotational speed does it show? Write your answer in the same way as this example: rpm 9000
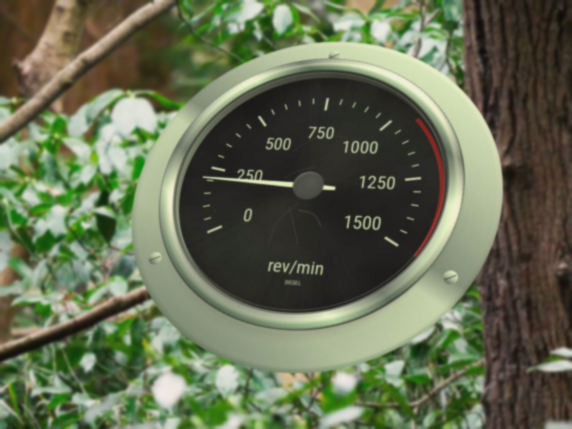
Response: rpm 200
